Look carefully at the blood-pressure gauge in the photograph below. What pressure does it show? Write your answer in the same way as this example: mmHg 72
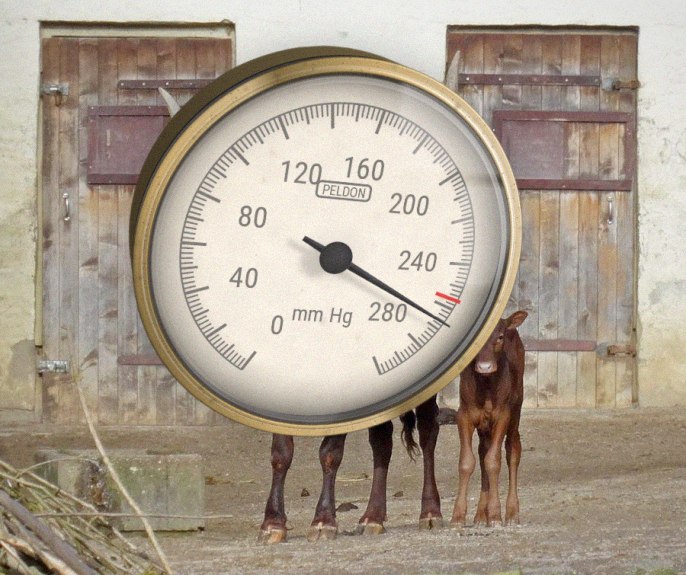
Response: mmHg 266
